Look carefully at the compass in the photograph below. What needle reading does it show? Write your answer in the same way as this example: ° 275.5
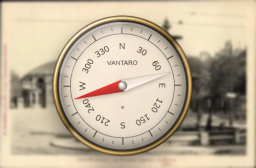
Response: ° 255
